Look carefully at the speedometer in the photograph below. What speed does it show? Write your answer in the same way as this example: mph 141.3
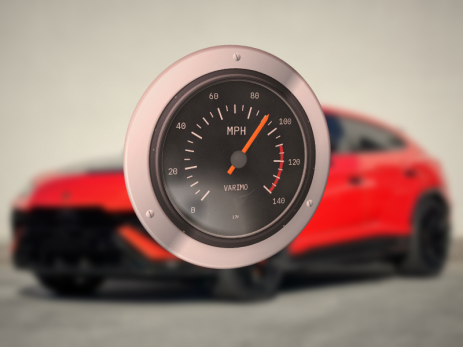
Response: mph 90
